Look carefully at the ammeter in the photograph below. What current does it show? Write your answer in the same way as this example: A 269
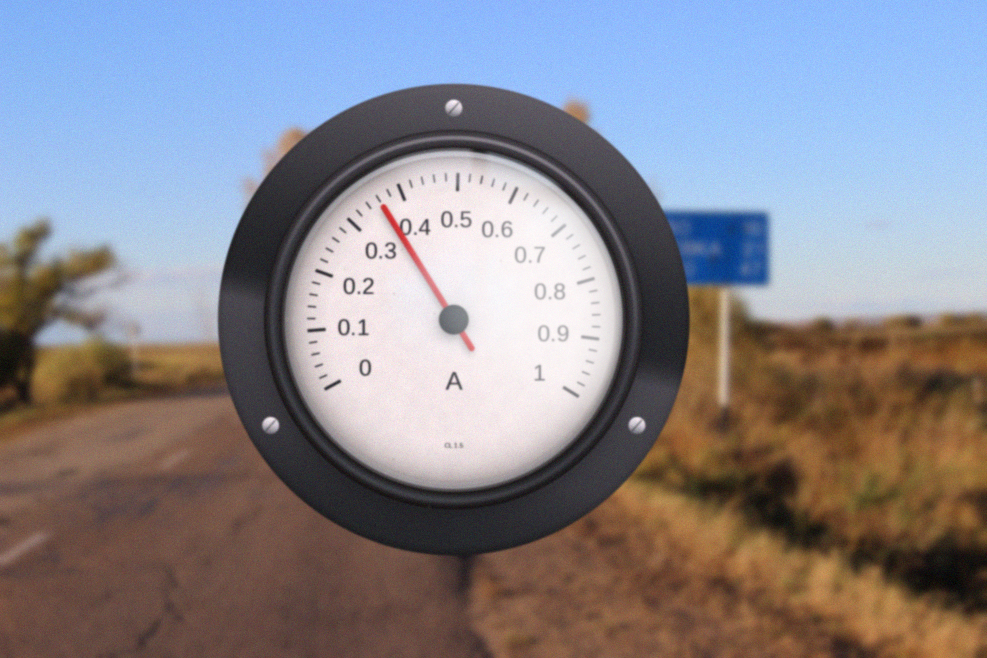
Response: A 0.36
